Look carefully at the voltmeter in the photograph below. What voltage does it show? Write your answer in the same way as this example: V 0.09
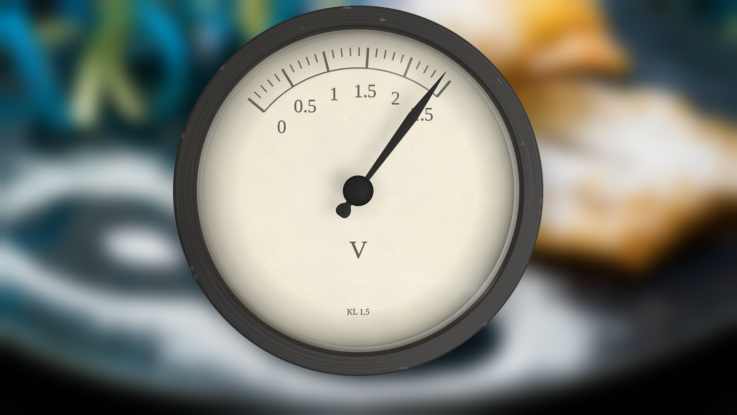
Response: V 2.4
